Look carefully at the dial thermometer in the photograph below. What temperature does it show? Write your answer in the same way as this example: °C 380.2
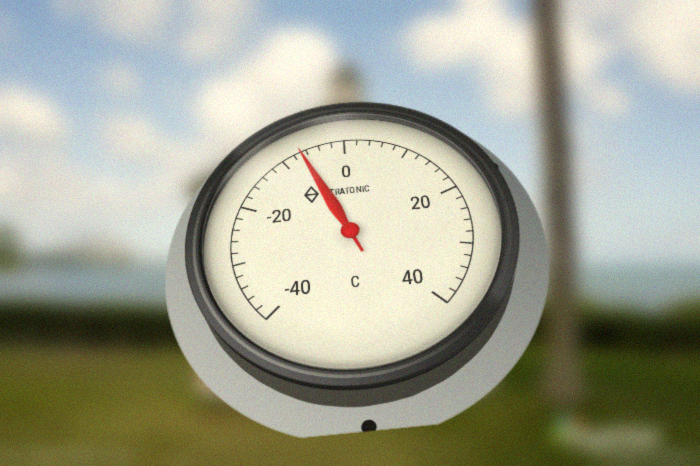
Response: °C -7
